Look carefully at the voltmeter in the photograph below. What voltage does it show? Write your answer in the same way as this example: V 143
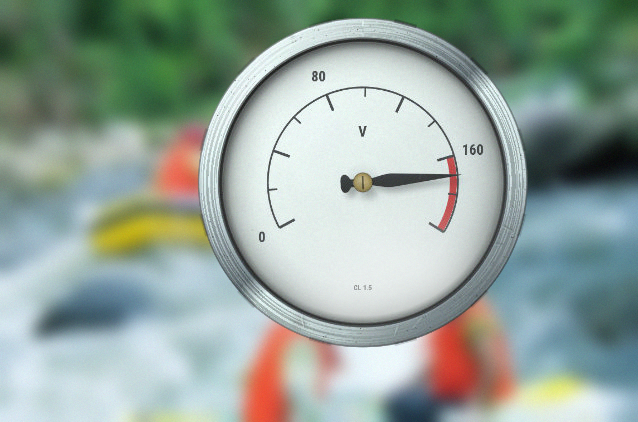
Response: V 170
